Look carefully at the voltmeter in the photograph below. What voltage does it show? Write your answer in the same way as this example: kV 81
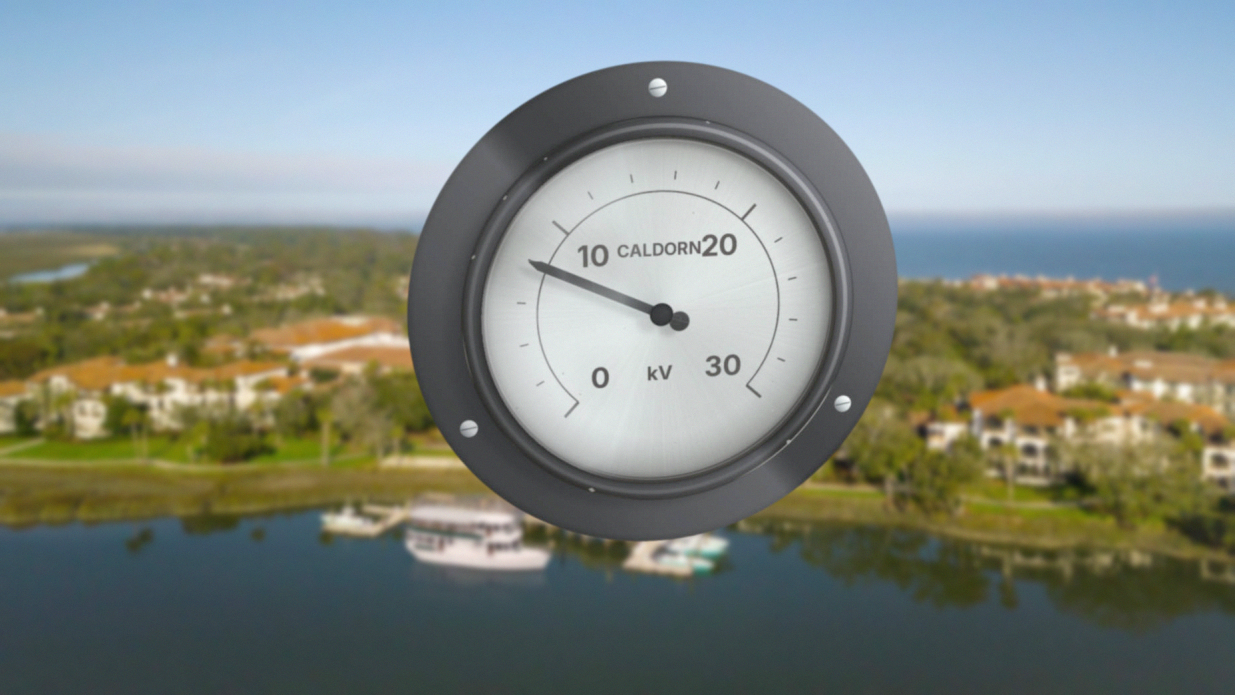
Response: kV 8
